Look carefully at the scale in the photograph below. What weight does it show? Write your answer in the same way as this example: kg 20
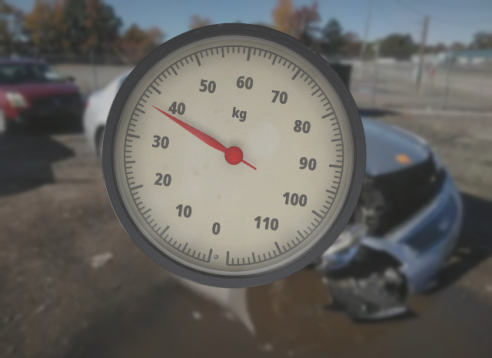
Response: kg 37
